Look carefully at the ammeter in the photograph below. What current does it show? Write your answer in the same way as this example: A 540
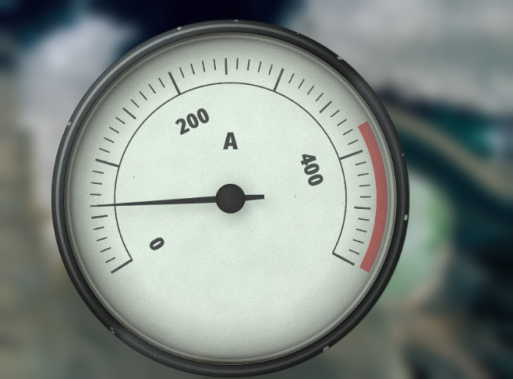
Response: A 60
